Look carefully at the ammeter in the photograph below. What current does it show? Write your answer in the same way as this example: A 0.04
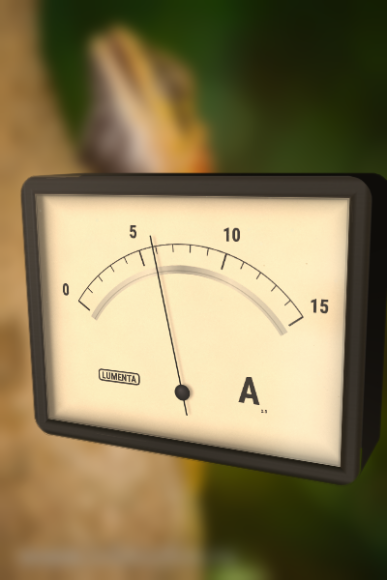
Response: A 6
